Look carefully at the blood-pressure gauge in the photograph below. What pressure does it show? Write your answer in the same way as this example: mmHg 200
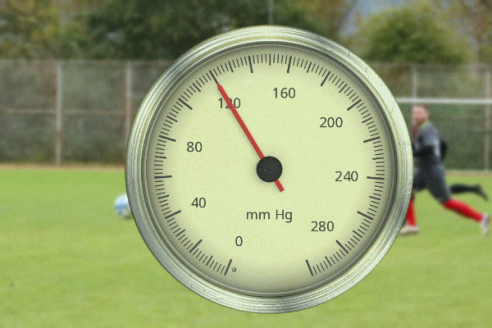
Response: mmHg 120
